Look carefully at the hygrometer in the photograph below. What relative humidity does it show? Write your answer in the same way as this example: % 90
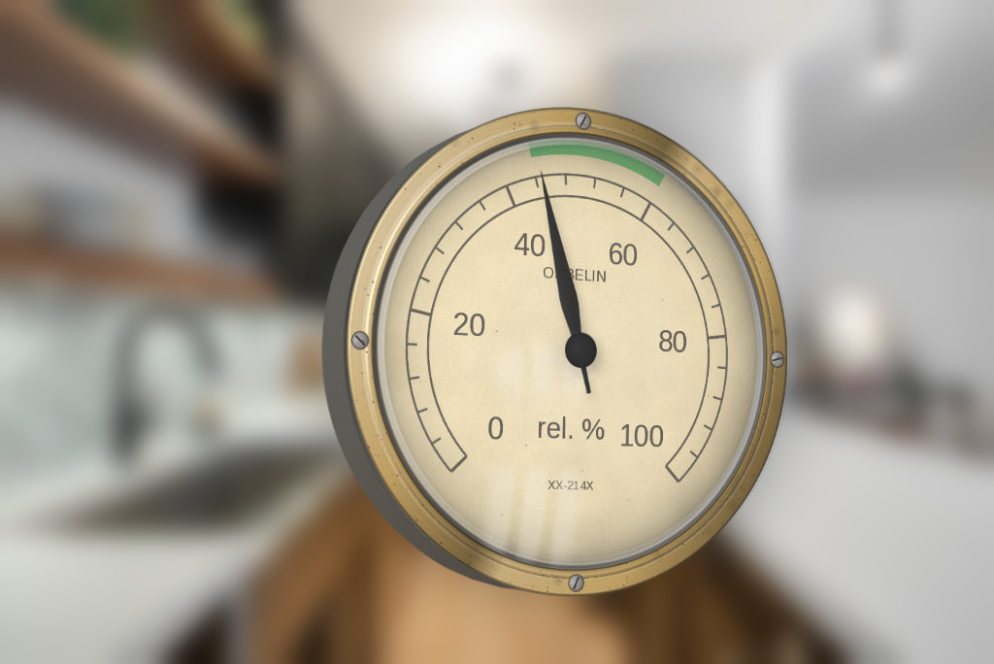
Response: % 44
